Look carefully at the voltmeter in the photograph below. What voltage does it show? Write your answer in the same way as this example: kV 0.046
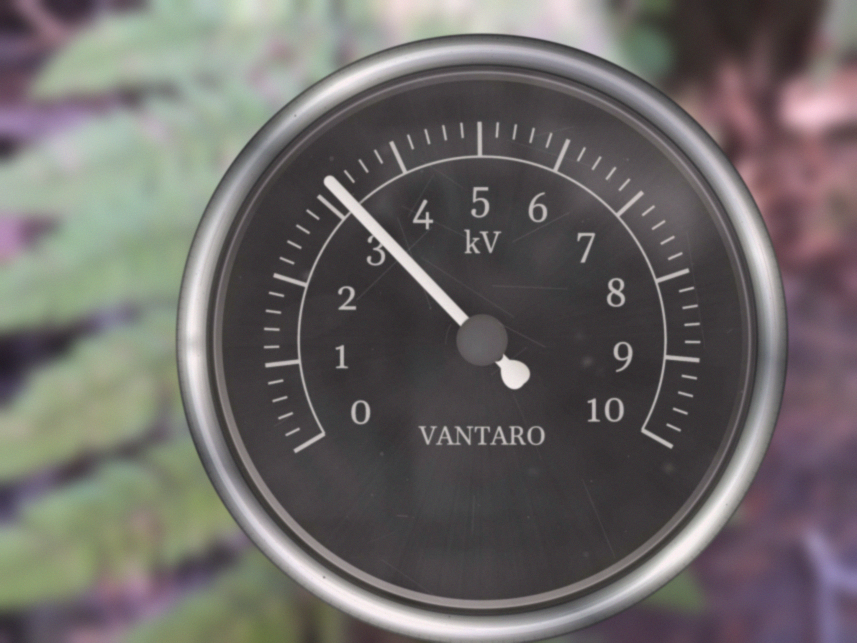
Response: kV 3.2
